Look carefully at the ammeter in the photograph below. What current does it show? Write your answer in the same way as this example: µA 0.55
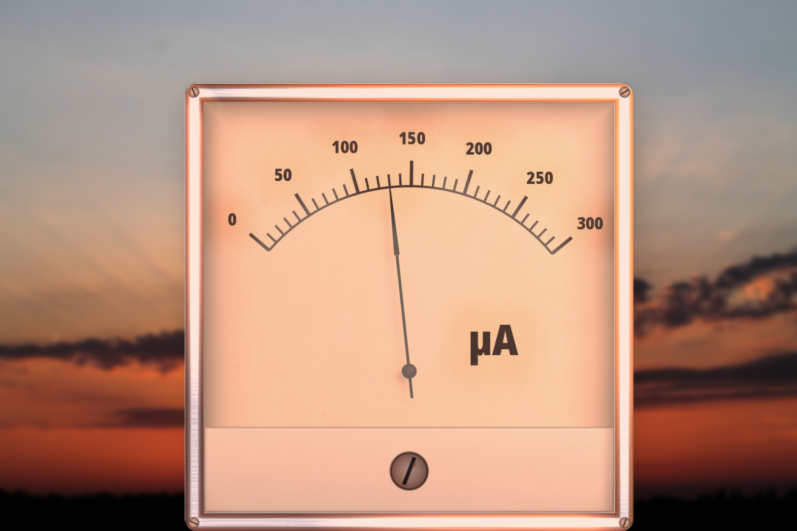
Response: µA 130
